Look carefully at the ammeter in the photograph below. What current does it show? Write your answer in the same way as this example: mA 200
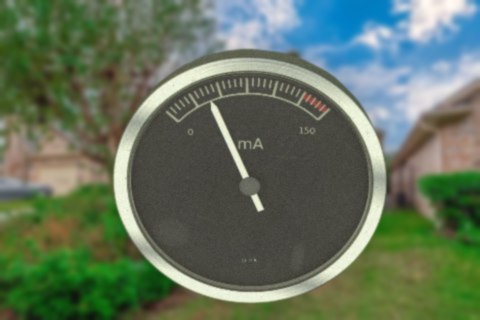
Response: mA 40
